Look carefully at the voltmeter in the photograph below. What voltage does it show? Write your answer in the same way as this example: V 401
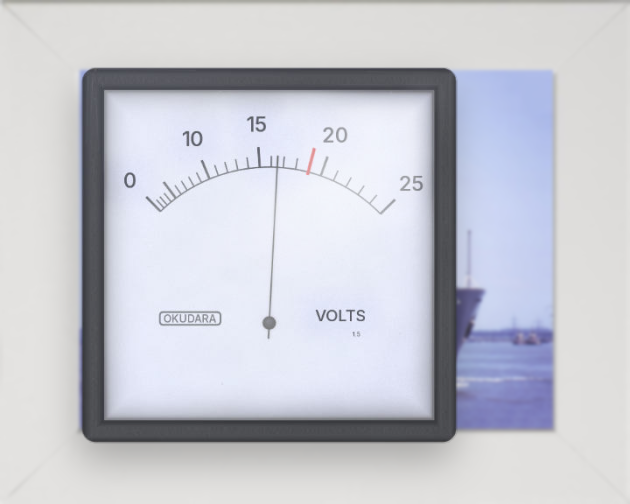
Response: V 16.5
